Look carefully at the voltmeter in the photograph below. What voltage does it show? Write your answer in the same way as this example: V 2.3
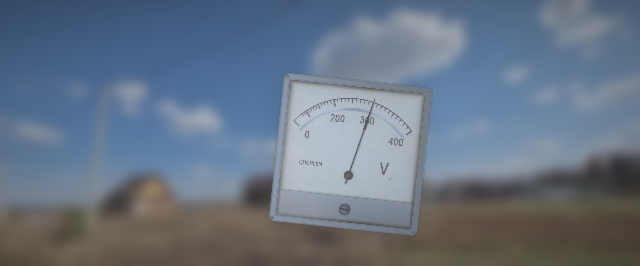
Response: V 300
